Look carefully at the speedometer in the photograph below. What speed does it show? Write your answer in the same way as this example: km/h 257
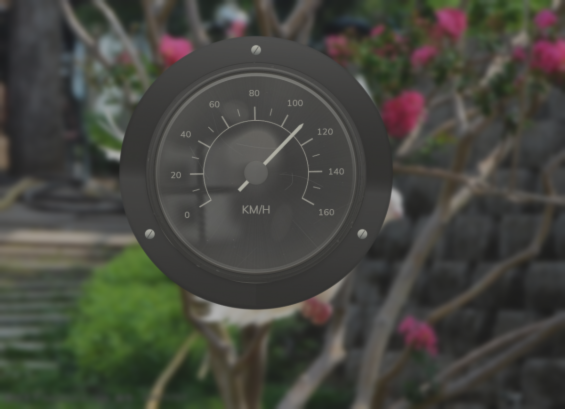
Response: km/h 110
